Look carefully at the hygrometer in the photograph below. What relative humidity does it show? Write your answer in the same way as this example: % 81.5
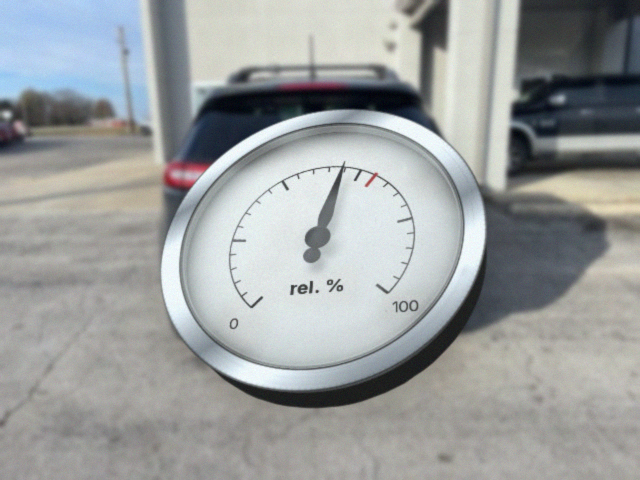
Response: % 56
